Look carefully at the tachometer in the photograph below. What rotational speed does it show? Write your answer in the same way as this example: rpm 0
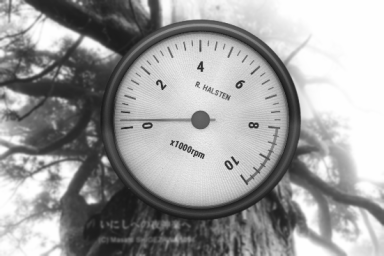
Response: rpm 250
